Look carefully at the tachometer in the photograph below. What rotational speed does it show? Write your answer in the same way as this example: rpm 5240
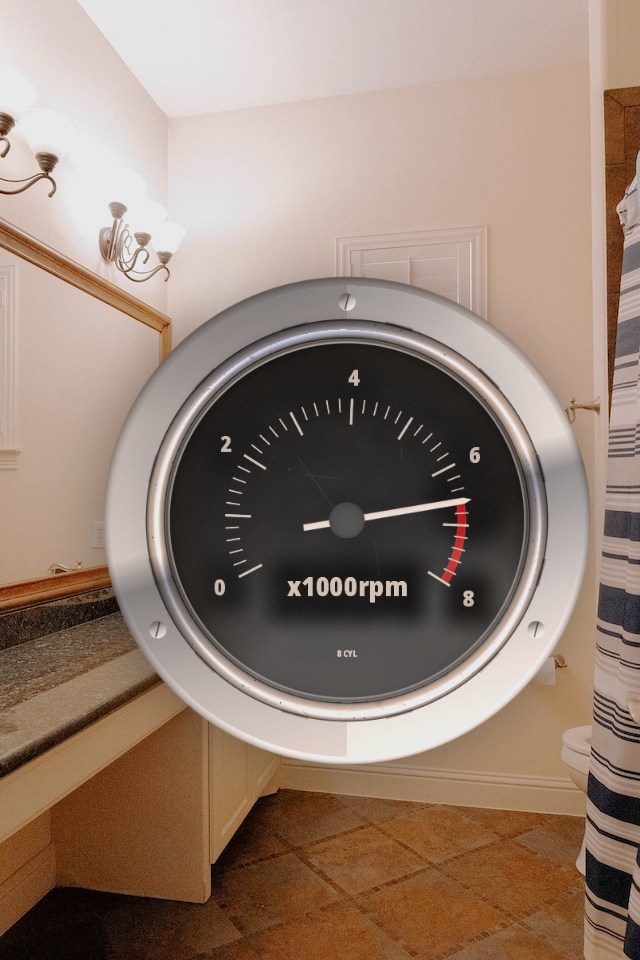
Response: rpm 6600
